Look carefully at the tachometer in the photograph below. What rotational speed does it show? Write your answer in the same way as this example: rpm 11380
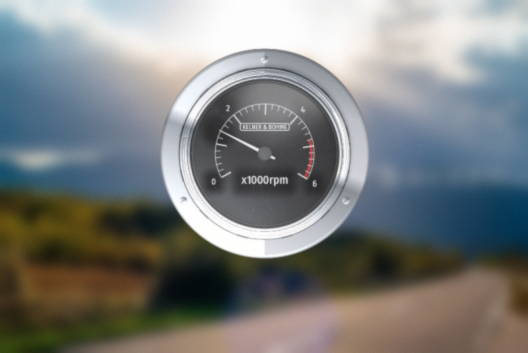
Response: rpm 1400
